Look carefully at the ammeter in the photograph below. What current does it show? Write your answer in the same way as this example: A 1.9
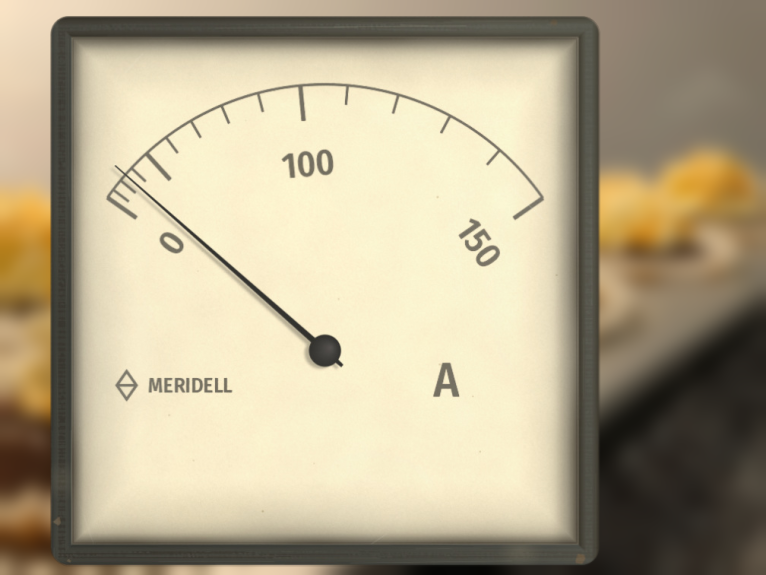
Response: A 35
